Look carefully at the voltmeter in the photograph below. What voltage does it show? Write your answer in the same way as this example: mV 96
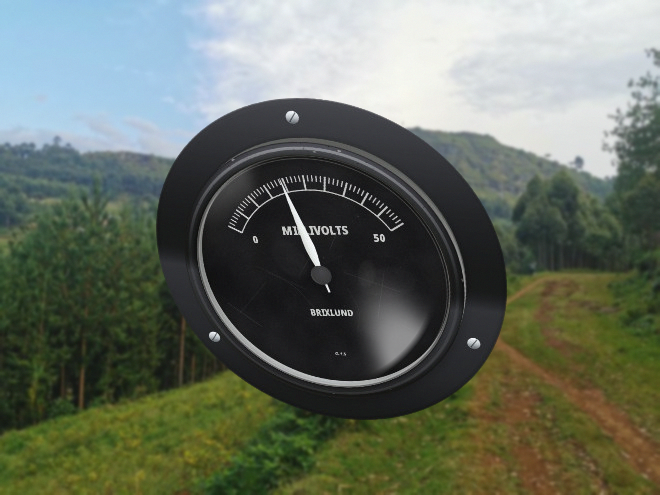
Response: mV 20
